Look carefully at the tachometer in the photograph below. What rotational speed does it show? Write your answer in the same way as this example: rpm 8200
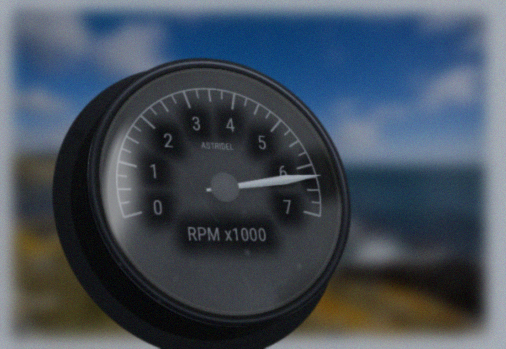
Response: rpm 6250
